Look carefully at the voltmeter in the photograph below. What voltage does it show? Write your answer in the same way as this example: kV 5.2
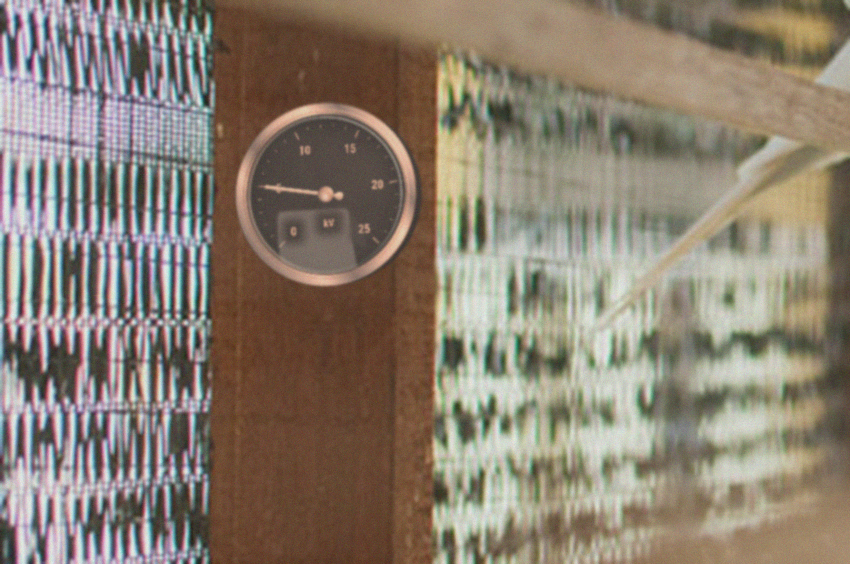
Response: kV 5
